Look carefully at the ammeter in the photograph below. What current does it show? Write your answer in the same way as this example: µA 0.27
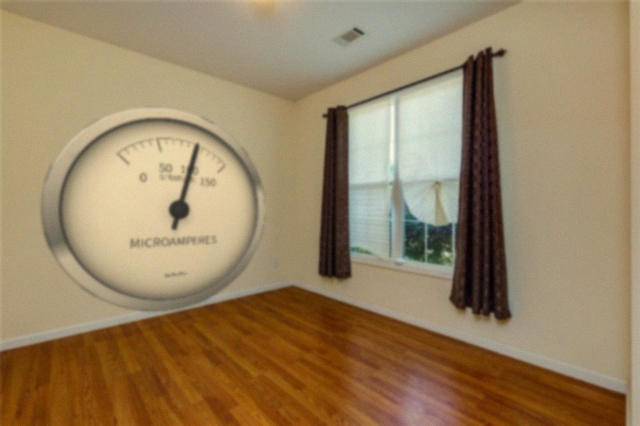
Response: µA 100
